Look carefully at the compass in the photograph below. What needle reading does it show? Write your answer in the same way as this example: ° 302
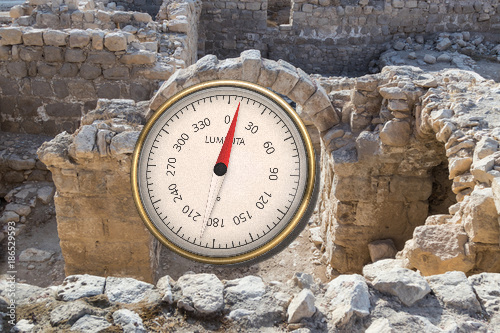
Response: ° 10
